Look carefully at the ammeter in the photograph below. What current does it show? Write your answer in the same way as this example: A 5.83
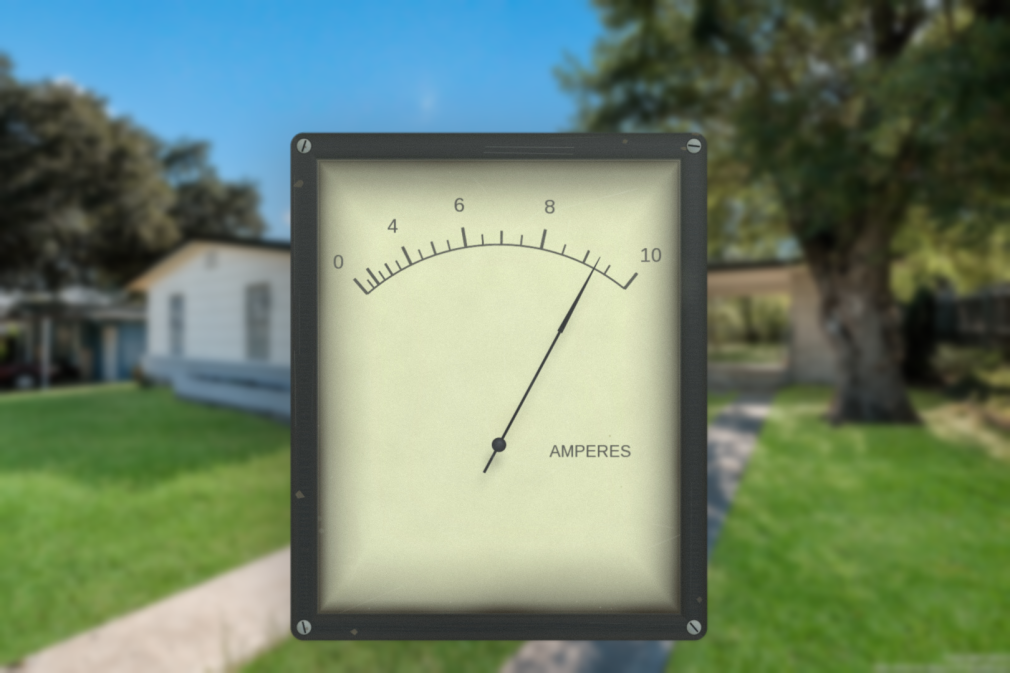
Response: A 9.25
